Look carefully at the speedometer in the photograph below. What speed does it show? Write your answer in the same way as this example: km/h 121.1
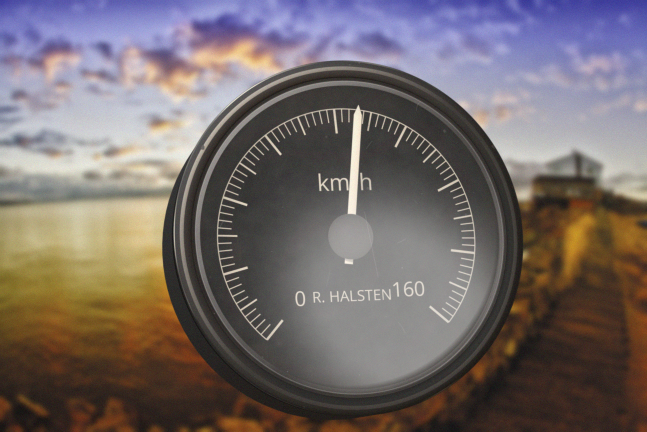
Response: km/h 86
